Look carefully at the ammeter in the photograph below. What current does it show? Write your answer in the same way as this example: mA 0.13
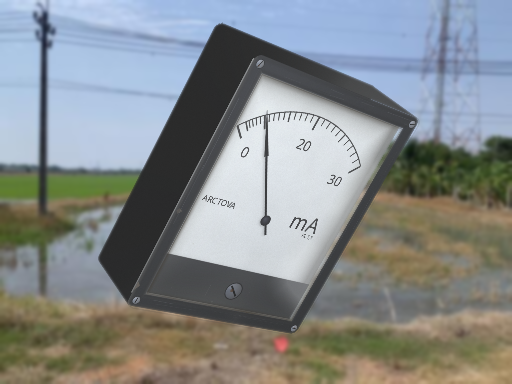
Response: mA 10
